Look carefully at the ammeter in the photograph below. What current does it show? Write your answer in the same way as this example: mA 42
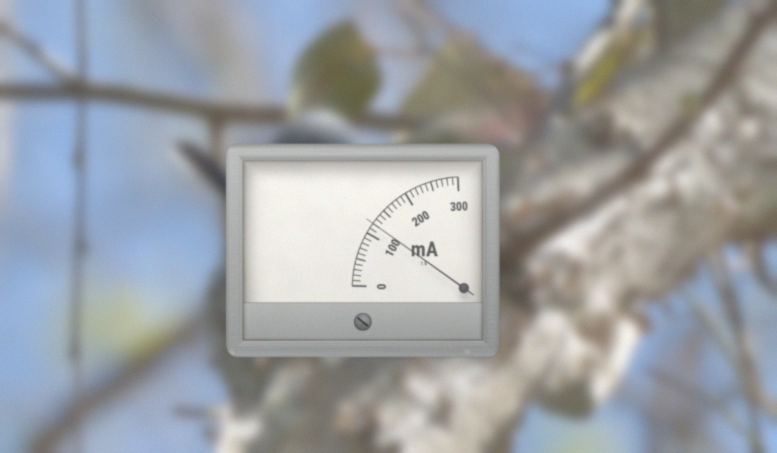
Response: mA 120
